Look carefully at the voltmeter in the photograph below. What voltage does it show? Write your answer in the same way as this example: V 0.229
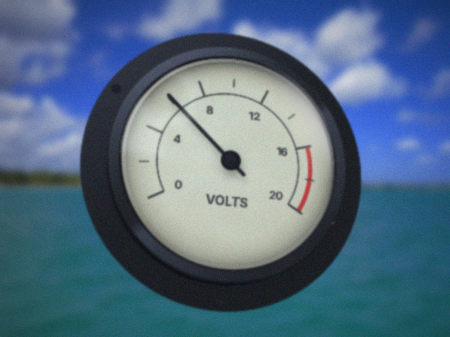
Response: V 6
